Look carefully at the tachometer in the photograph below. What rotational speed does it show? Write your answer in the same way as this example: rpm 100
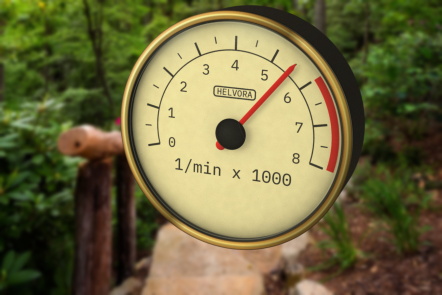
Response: rpm 5500
